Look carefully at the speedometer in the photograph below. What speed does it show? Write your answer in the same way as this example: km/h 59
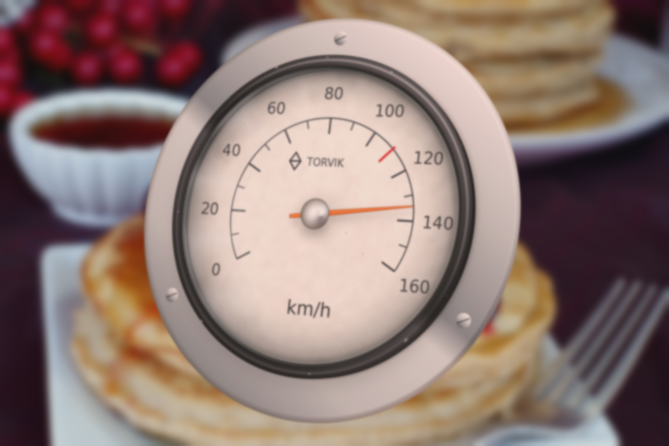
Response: km/h 135
